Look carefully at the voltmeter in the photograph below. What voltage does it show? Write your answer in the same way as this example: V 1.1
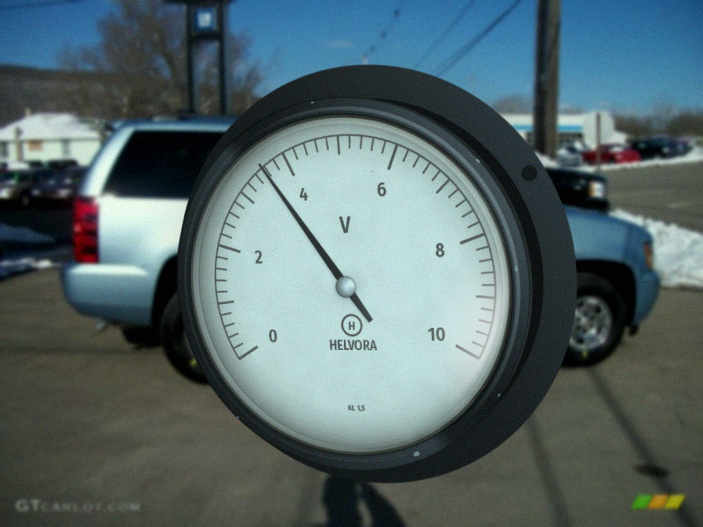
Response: V 3.6
